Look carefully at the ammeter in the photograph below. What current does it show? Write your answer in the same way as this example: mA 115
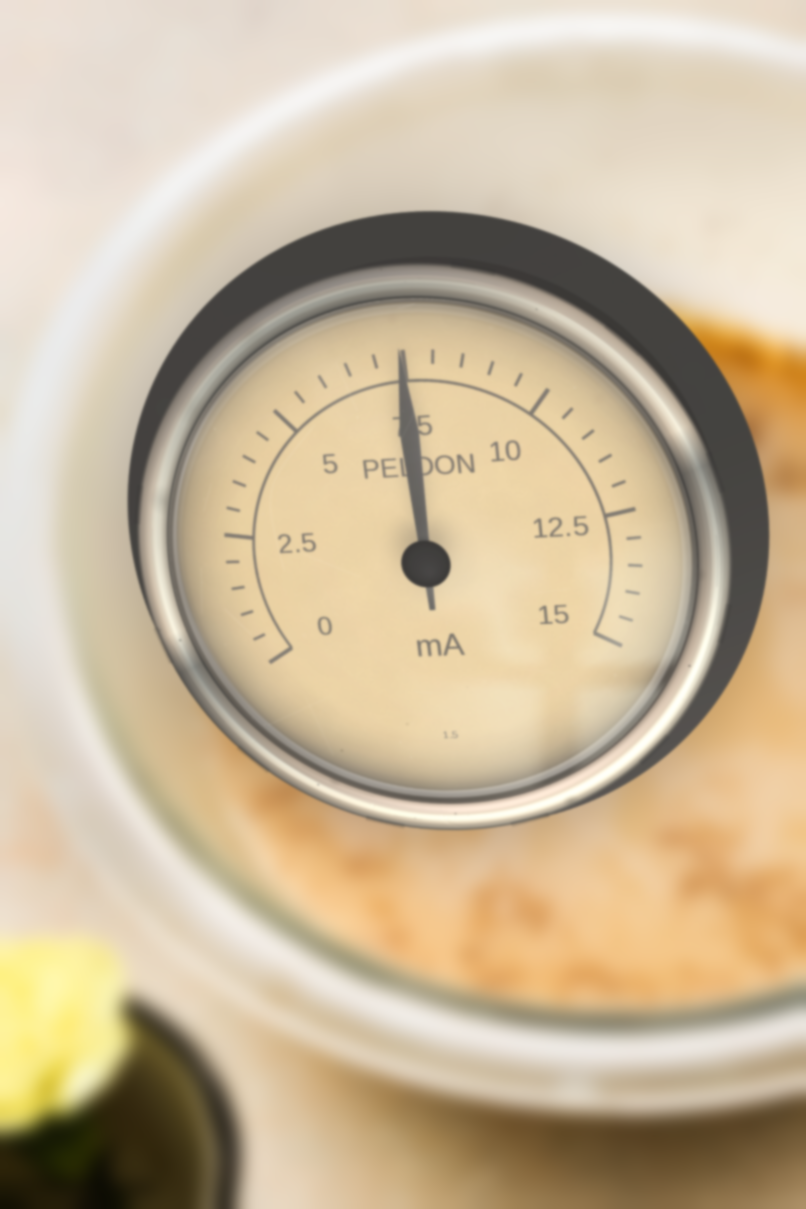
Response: mA 7.5
